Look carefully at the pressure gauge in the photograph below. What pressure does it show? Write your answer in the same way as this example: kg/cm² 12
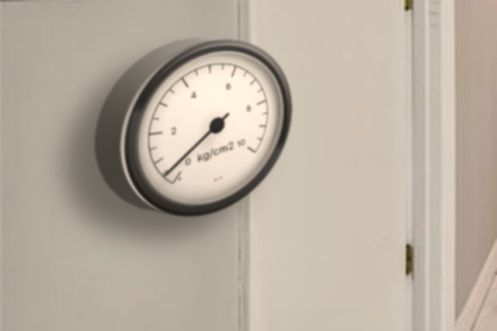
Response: kg/cm² 0.5
